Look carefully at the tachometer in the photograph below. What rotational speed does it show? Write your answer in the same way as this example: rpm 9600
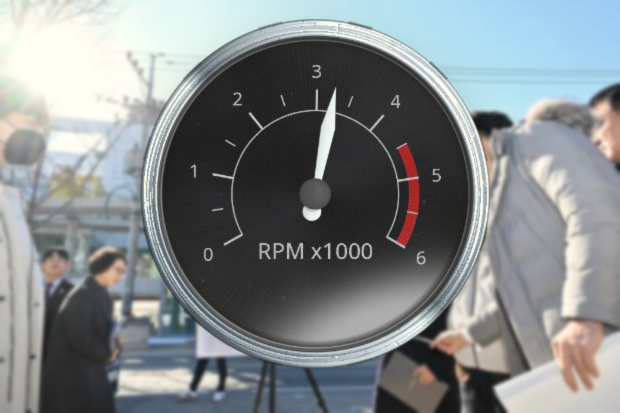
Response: rpm 3250
